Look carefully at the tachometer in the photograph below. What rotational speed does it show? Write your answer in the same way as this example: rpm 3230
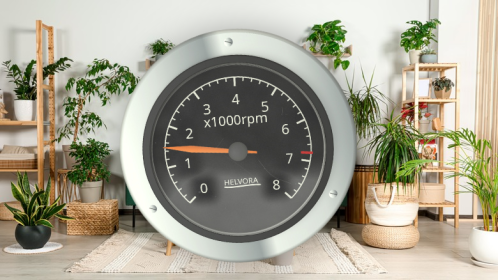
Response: rpm 1500
